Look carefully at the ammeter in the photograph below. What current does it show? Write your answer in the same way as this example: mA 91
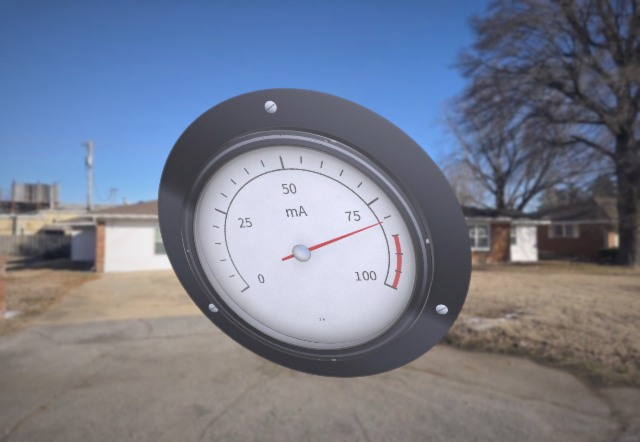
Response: mA 80
